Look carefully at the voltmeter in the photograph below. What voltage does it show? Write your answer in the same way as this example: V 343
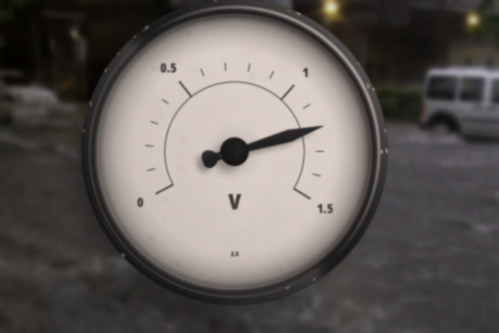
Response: V 1.2
